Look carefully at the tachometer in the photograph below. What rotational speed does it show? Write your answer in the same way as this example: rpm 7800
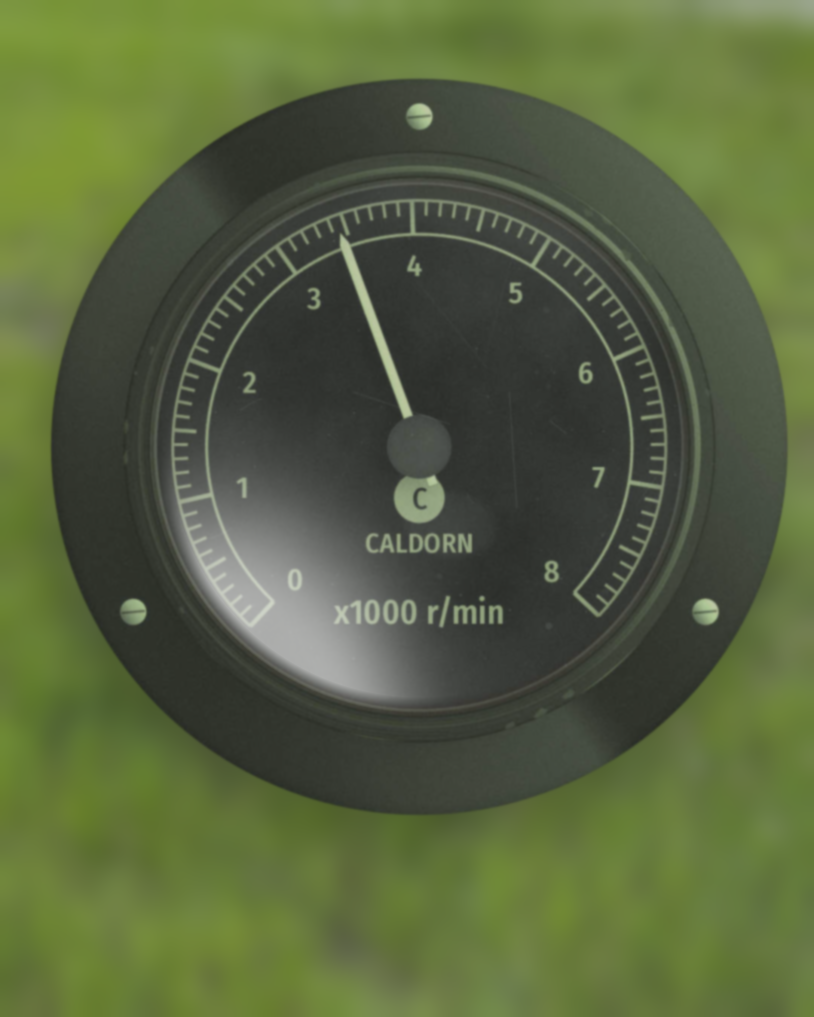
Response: rpm 3450
